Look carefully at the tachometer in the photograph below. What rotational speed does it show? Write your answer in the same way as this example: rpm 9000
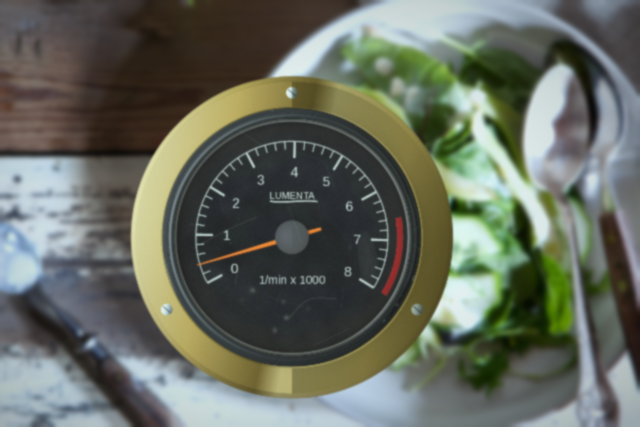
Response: rpm 400
